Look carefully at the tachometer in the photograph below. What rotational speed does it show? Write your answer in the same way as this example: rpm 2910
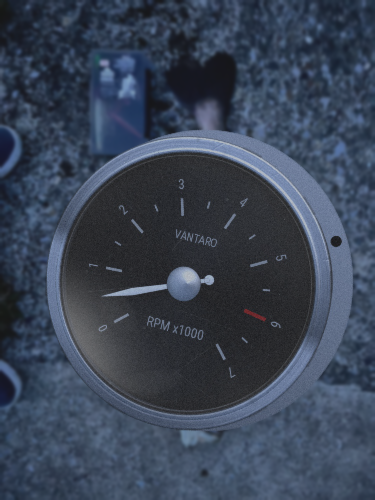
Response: rpm 500
